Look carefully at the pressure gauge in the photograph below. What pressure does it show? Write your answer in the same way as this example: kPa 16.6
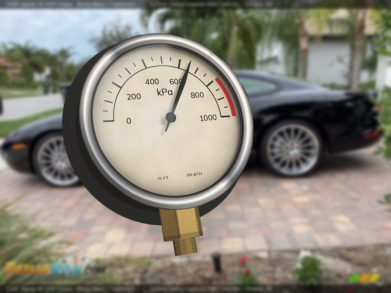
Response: kPa 650
